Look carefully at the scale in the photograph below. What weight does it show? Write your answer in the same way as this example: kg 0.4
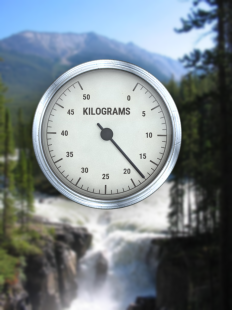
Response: kg 18
